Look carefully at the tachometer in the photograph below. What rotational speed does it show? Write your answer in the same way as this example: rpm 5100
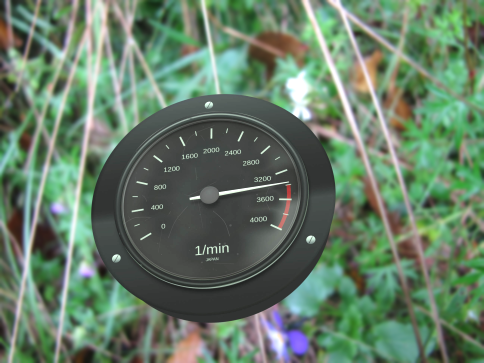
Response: rpm 3400
